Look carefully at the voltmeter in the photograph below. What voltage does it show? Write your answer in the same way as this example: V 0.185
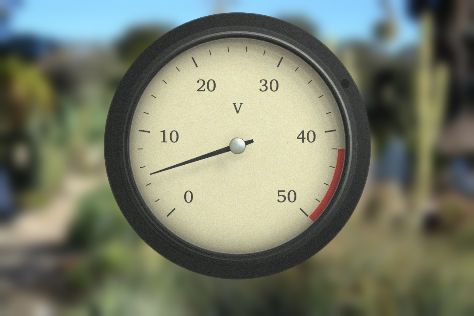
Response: V 5
